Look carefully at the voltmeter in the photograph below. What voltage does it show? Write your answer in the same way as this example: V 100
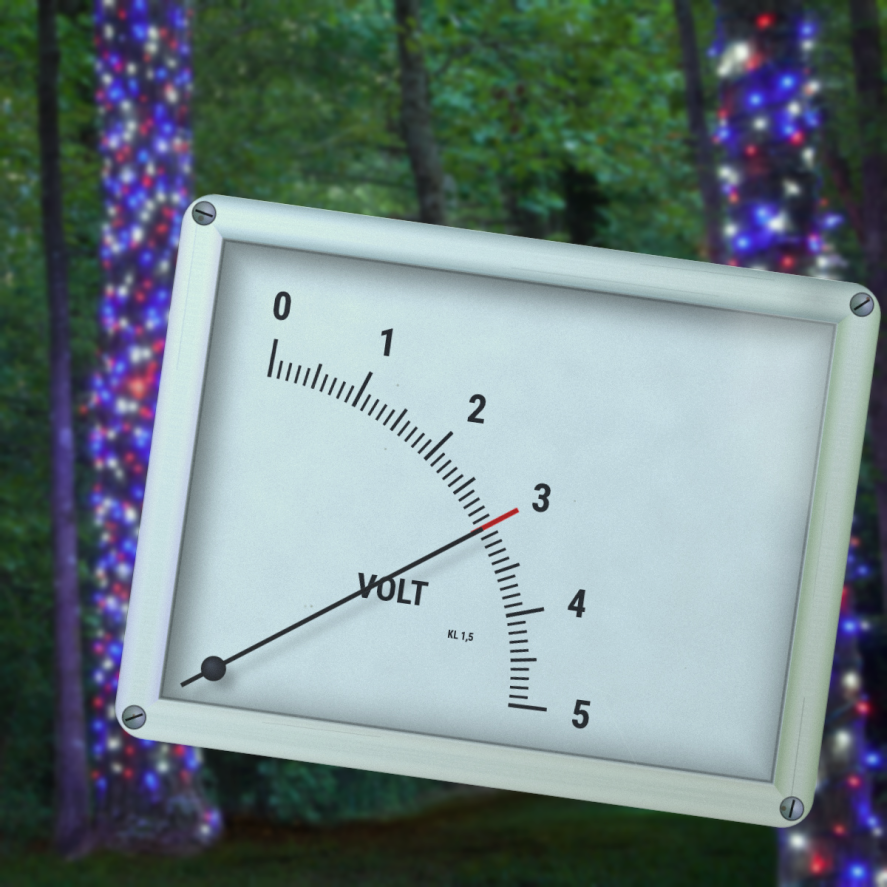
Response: V 3
